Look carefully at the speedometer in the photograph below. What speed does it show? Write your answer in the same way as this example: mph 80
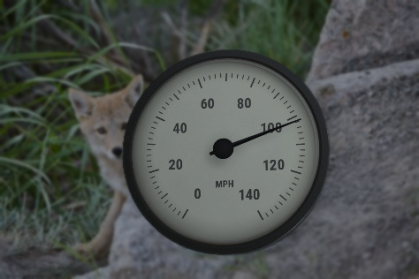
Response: mph 102
